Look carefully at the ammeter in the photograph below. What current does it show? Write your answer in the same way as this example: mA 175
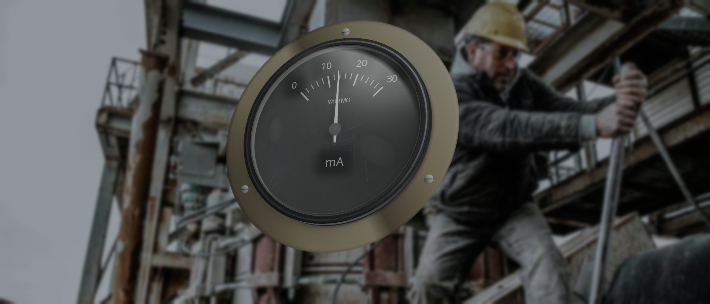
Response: mA 14
